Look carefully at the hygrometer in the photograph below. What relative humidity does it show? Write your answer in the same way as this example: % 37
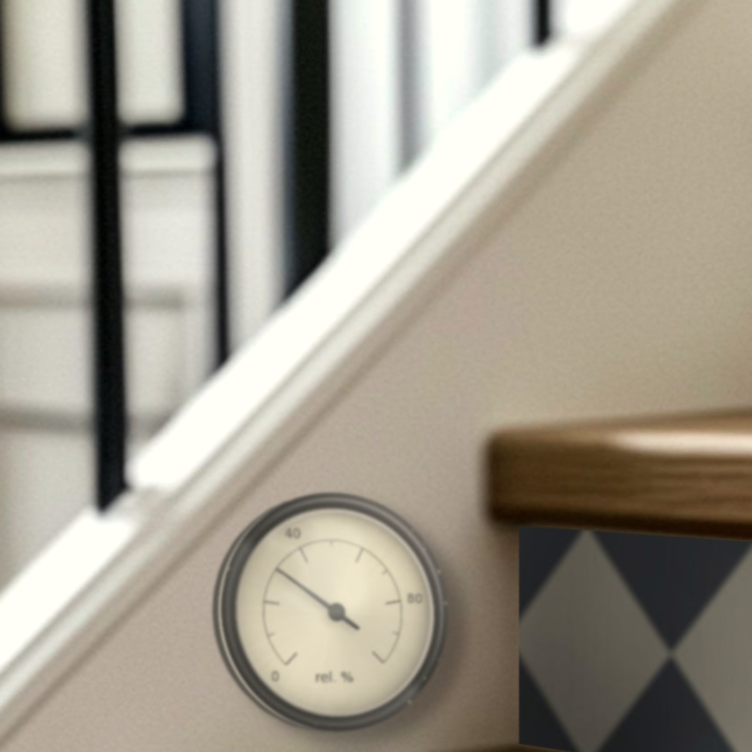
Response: % 30
